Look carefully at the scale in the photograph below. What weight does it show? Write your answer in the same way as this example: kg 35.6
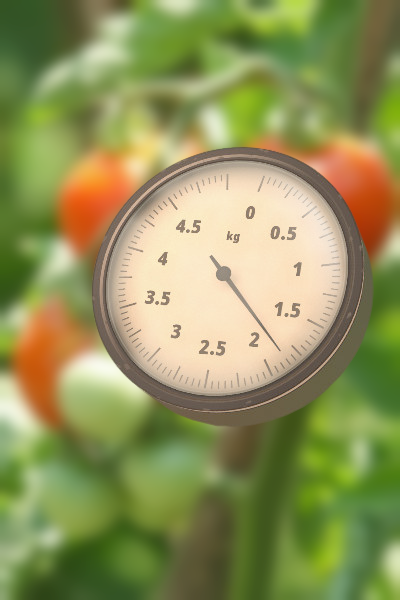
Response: kg 1.85
